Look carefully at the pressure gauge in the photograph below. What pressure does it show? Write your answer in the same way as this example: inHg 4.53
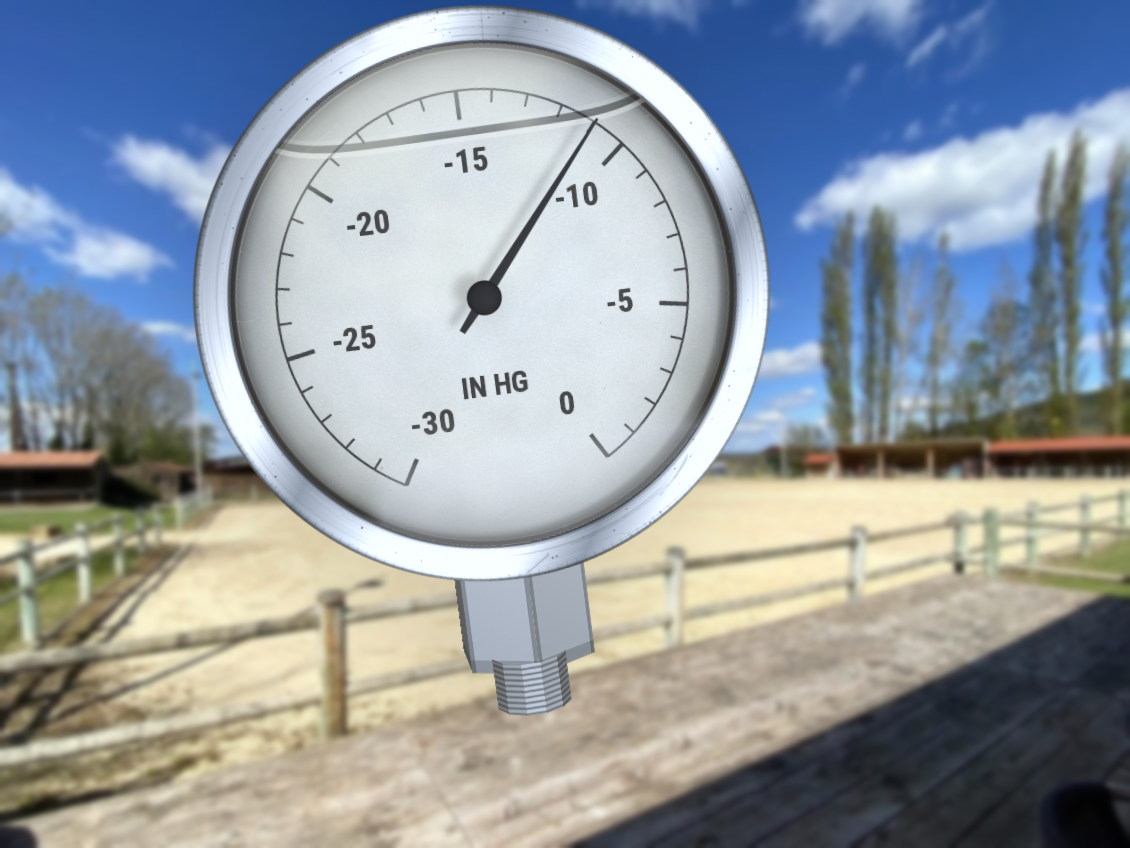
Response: inHg -11
